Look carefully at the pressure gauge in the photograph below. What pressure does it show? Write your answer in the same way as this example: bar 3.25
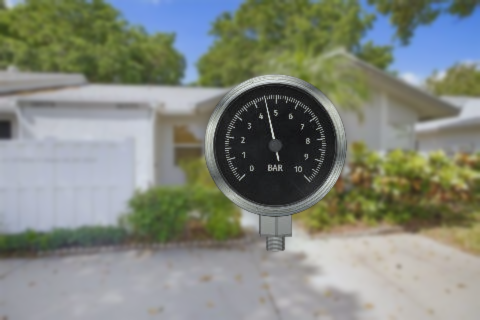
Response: bar 4.5
